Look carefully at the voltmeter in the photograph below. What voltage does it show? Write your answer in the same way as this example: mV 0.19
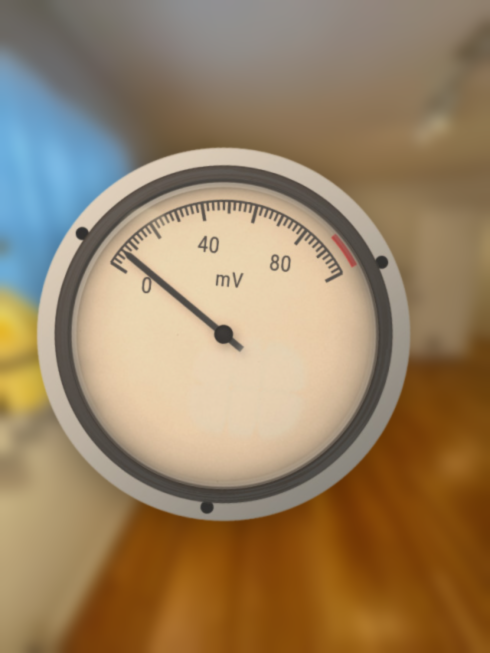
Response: mV 6
